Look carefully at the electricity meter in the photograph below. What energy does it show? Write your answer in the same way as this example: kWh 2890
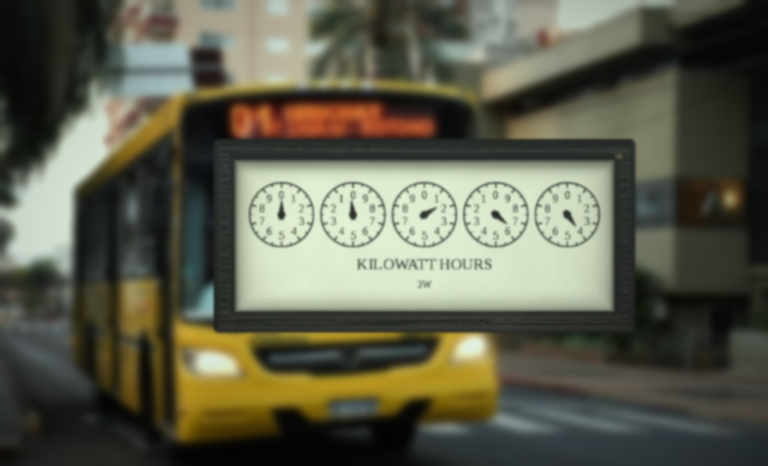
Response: kWh 164
